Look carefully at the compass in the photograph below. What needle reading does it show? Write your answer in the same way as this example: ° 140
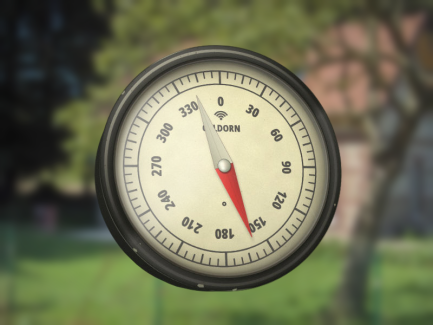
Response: ° 160
